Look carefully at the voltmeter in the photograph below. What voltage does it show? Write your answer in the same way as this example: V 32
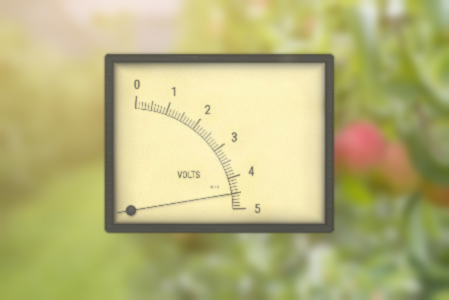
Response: V 4.5
